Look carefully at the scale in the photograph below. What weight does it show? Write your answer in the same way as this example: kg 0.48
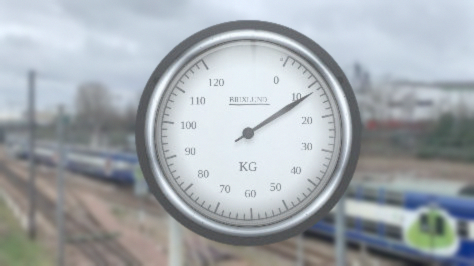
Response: kg 12
